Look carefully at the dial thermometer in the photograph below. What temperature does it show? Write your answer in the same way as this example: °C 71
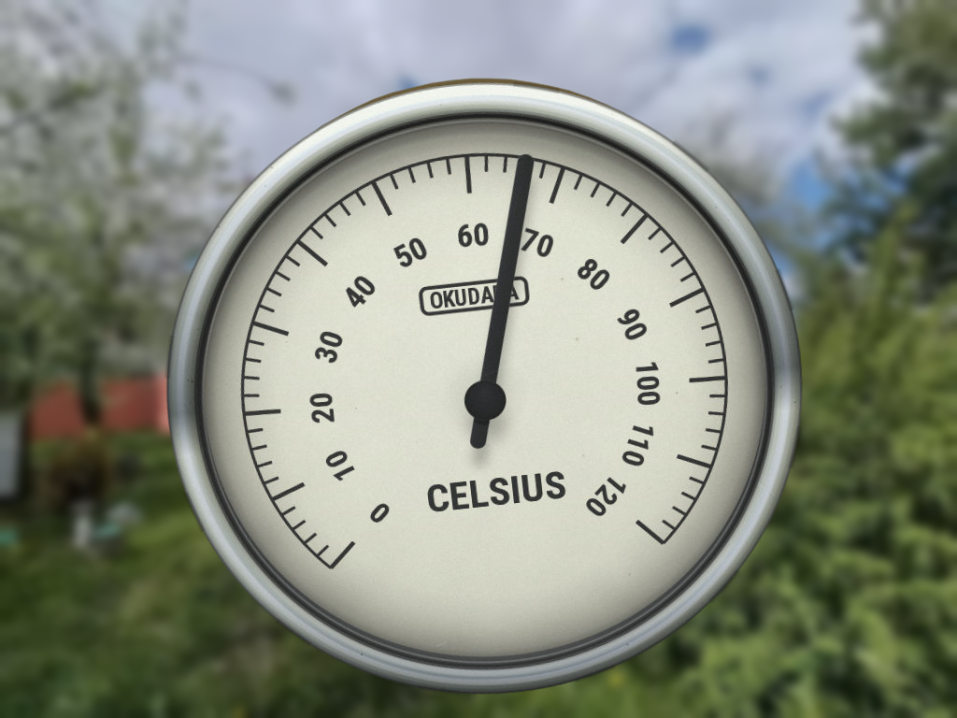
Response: °C 66
